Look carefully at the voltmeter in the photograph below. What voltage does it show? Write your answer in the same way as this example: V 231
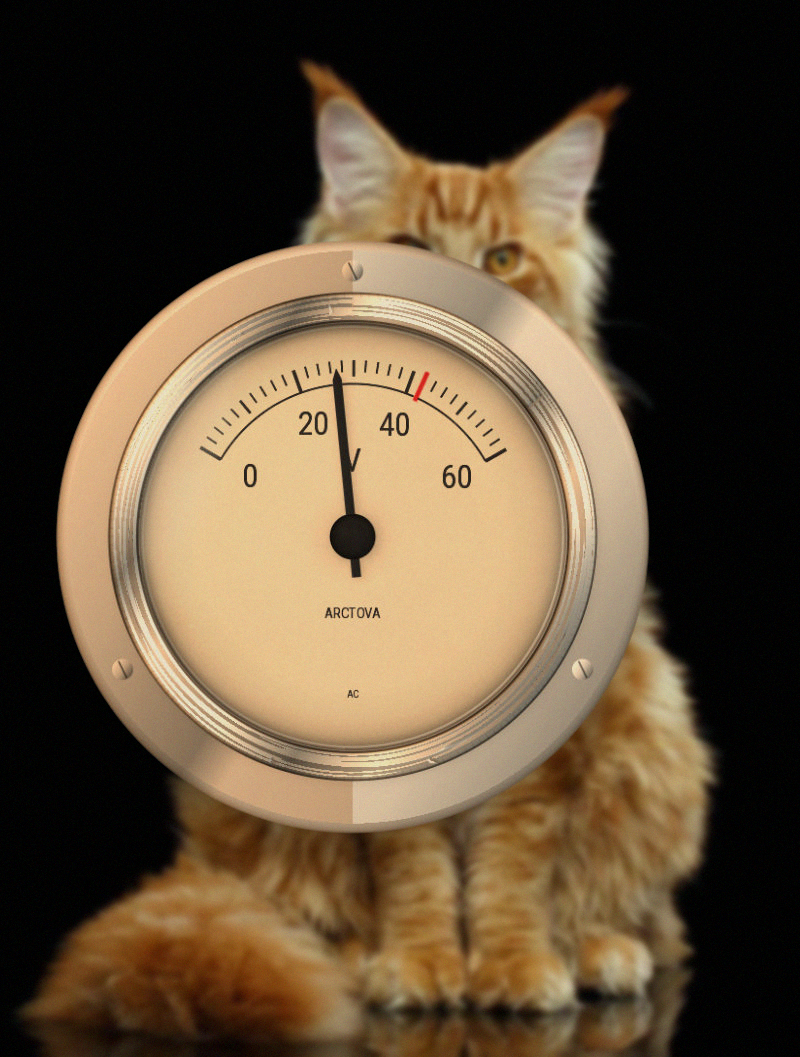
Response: V 27
